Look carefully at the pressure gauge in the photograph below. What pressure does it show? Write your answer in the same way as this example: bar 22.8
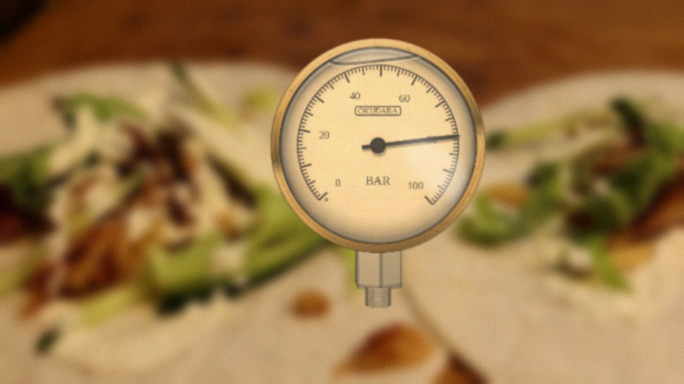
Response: bar 80
